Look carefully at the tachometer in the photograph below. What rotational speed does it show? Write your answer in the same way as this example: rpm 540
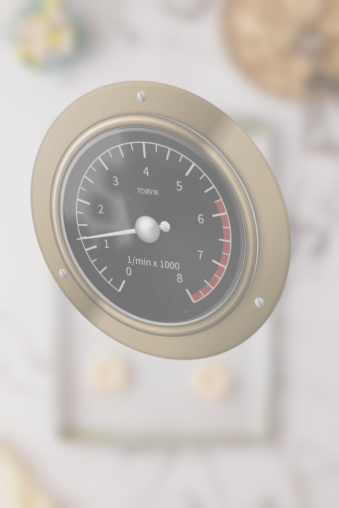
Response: rpm 1250
